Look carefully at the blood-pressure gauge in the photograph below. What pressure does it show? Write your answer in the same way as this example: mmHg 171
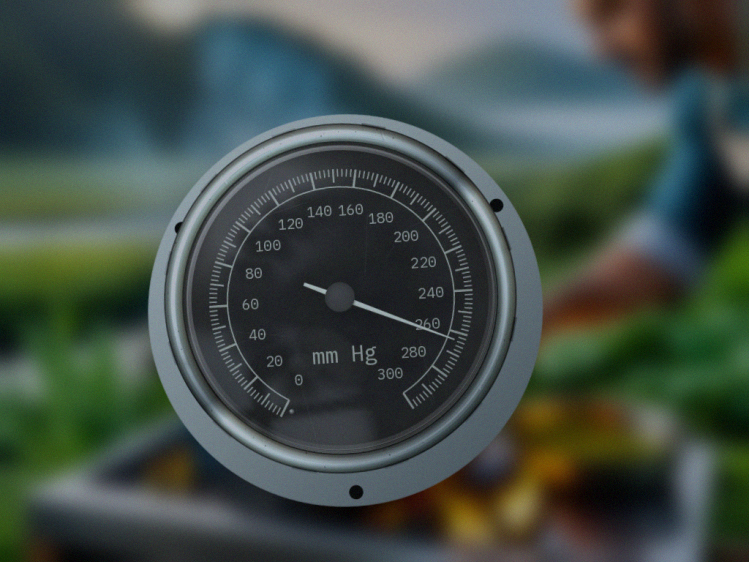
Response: mmHg 264
